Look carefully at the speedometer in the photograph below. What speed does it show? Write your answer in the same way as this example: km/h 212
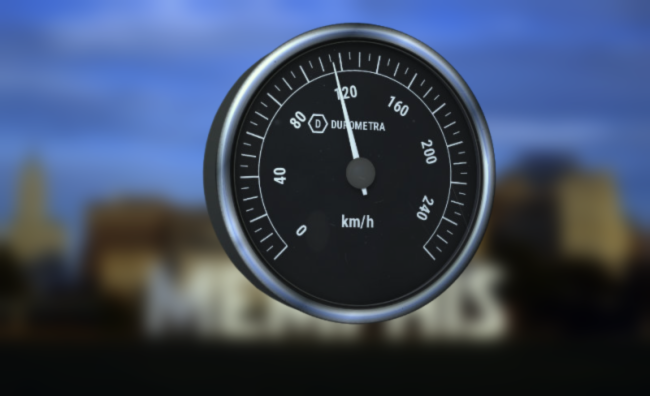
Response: km/h 115
